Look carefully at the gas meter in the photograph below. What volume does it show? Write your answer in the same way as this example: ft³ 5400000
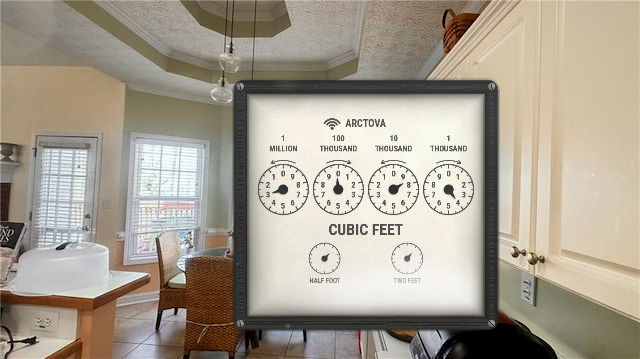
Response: ft³ 298400
